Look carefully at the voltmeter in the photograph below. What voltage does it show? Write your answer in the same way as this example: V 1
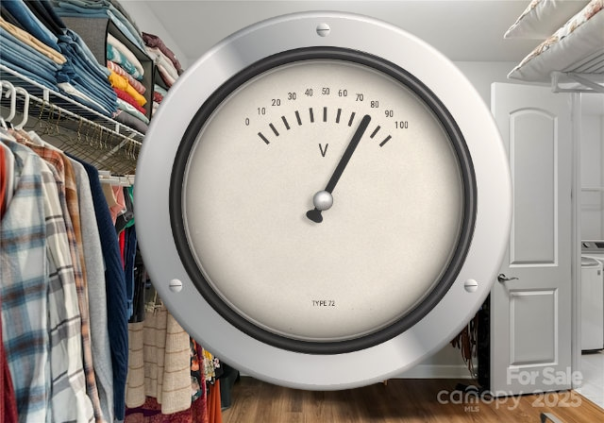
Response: V 80
